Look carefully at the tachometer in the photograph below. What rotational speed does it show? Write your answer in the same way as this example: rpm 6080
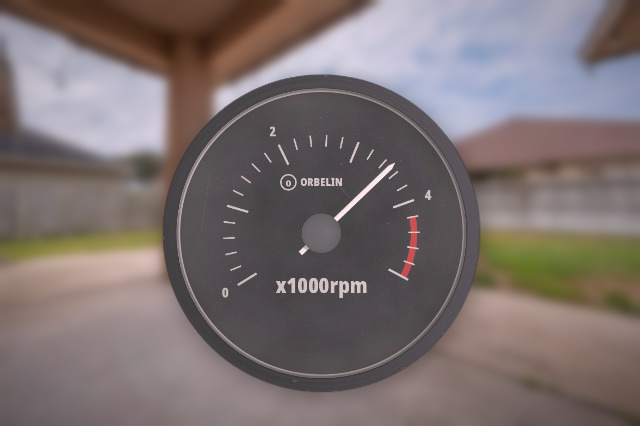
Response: rpm 3500
